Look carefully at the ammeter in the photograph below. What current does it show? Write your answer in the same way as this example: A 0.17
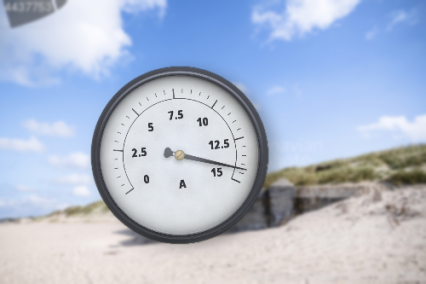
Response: A 14.25
